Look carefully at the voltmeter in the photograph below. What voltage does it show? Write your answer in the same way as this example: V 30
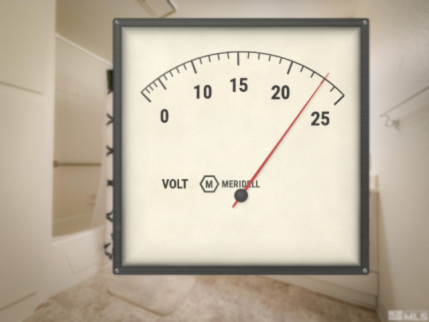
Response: V 23
